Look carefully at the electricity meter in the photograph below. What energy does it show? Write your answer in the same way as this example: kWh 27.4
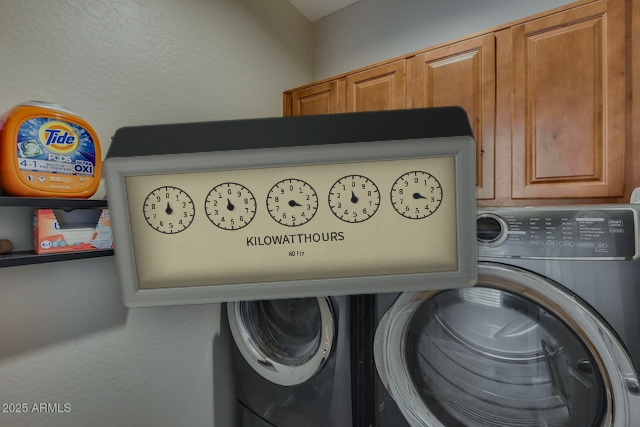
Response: kWh 303
